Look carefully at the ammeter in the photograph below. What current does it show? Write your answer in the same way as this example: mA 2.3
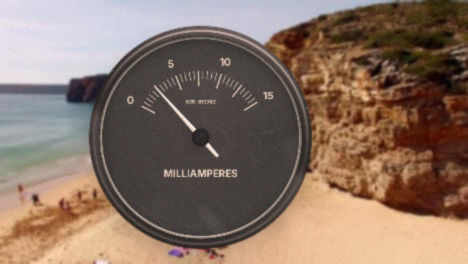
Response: mA 2.5
